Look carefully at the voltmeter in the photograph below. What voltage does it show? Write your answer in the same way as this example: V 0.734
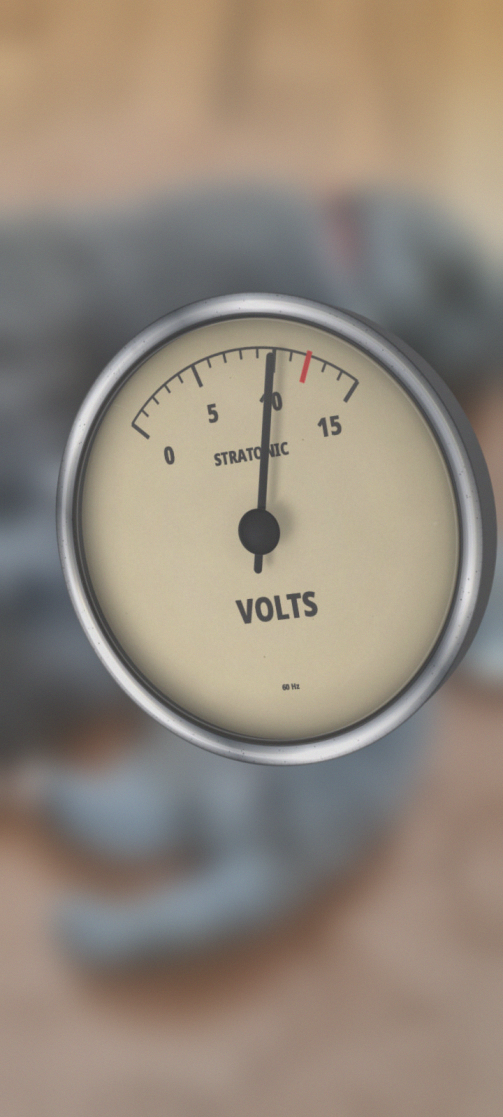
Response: V 10
